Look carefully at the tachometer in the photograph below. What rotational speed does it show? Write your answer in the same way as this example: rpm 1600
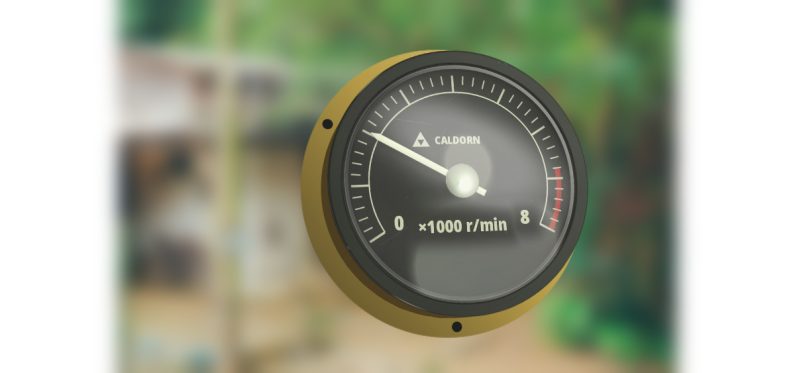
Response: rpm 2000
